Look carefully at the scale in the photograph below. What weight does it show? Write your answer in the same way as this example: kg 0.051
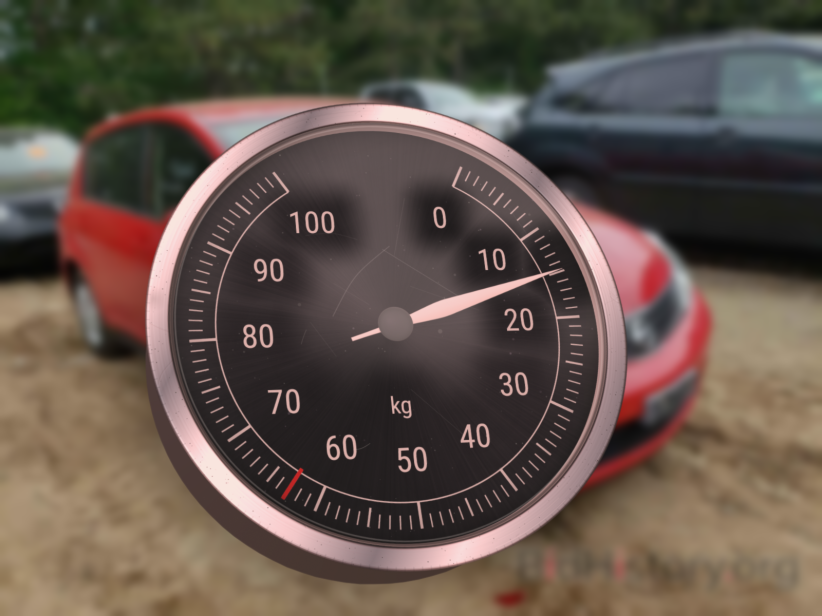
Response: kg 15
